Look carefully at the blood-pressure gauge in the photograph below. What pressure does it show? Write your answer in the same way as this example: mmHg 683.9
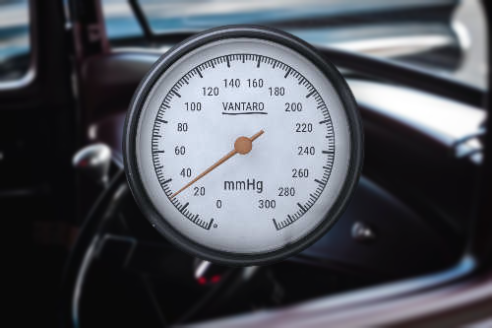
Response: mmHg 30
